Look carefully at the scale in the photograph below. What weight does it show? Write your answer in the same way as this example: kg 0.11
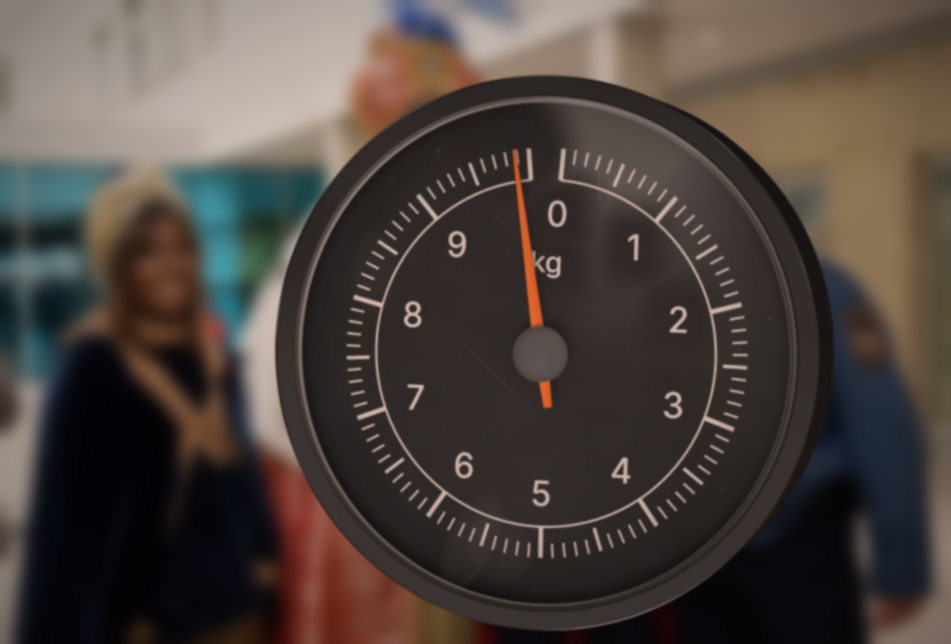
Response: kg 9.9
